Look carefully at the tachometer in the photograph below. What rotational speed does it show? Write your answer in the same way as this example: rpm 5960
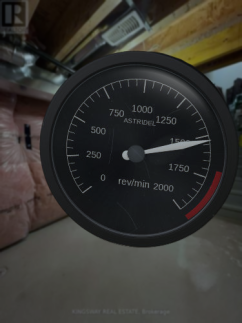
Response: rpm 1525
